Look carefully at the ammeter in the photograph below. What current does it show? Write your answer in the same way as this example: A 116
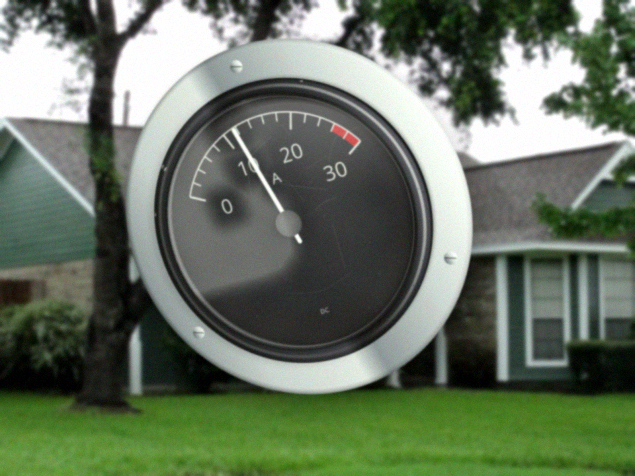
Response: A 12
